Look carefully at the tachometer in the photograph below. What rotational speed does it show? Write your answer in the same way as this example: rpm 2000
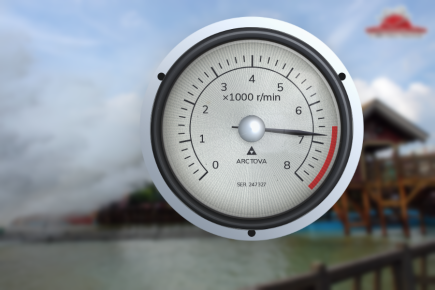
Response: rpm 6800
